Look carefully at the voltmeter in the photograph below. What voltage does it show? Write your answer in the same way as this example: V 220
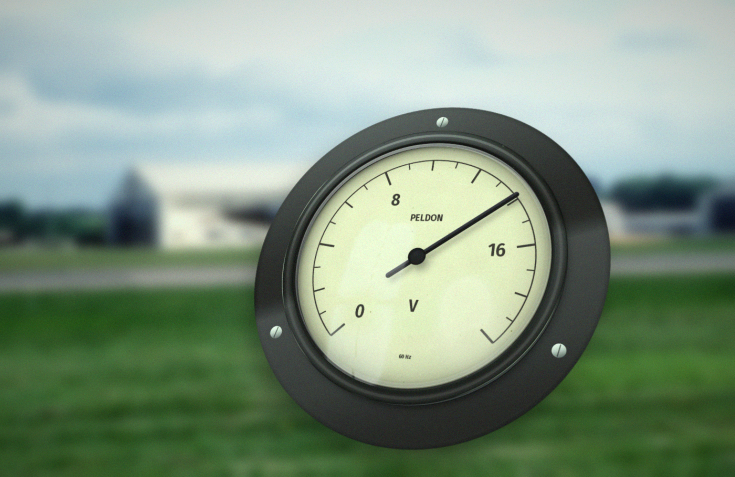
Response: V 14
